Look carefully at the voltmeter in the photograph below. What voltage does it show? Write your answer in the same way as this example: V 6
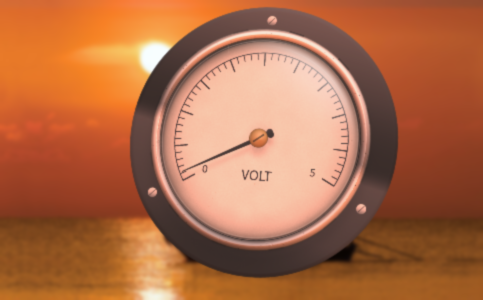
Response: V 0.1
